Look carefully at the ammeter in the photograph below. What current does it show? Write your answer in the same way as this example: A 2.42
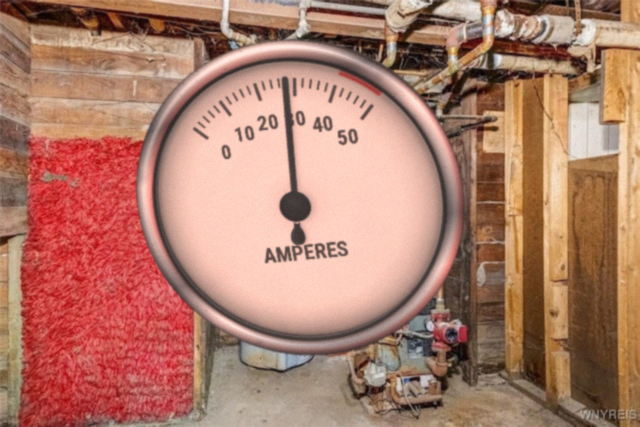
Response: A 28
